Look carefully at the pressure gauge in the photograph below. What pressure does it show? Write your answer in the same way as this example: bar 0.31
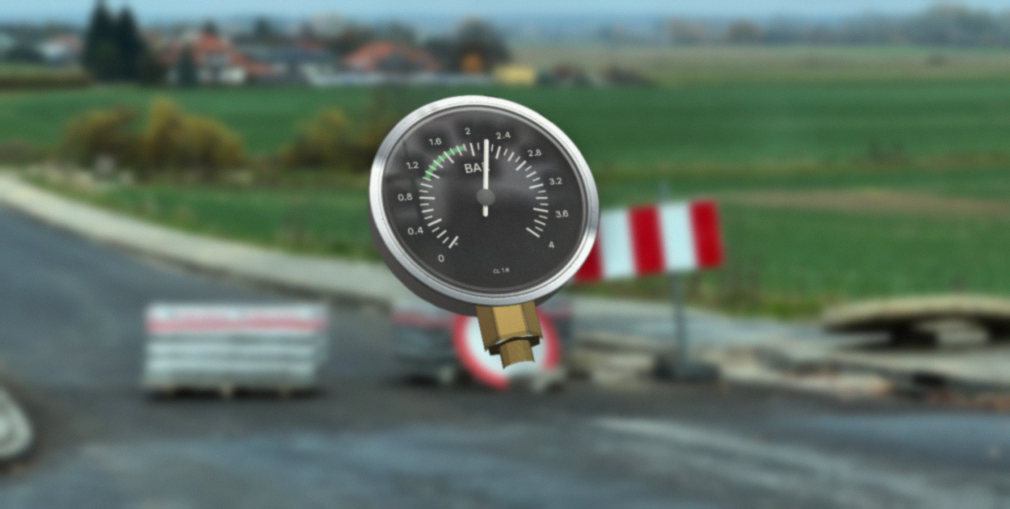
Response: bar 2.2
